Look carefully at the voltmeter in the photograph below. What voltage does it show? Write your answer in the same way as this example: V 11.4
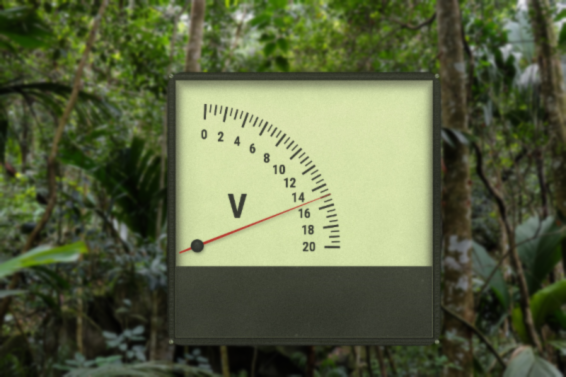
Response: V 15
